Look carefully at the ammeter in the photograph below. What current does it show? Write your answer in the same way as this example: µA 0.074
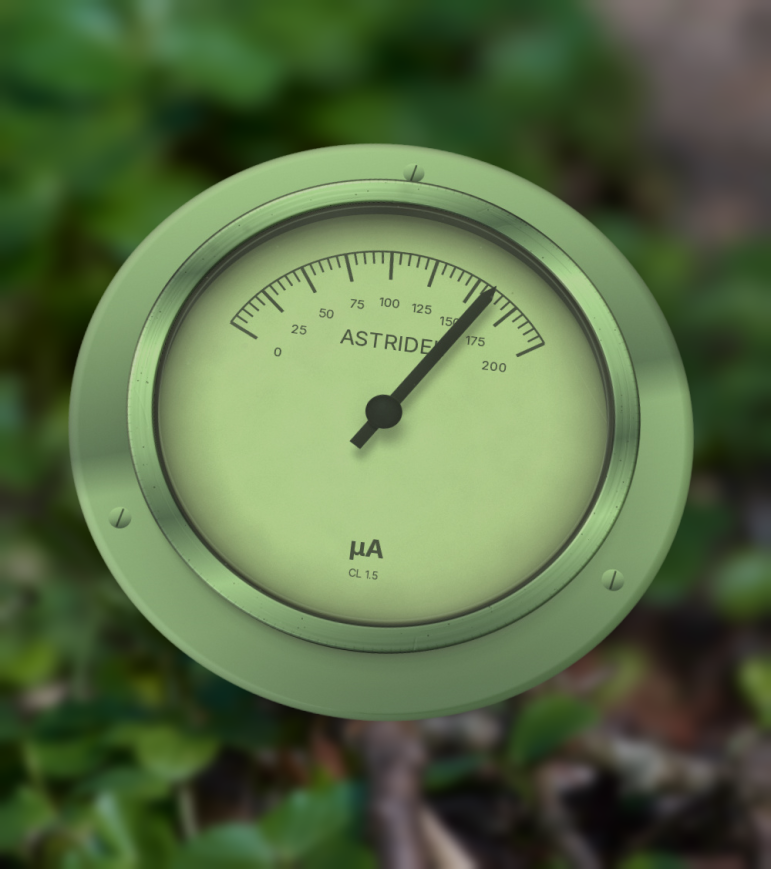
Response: µA 160
